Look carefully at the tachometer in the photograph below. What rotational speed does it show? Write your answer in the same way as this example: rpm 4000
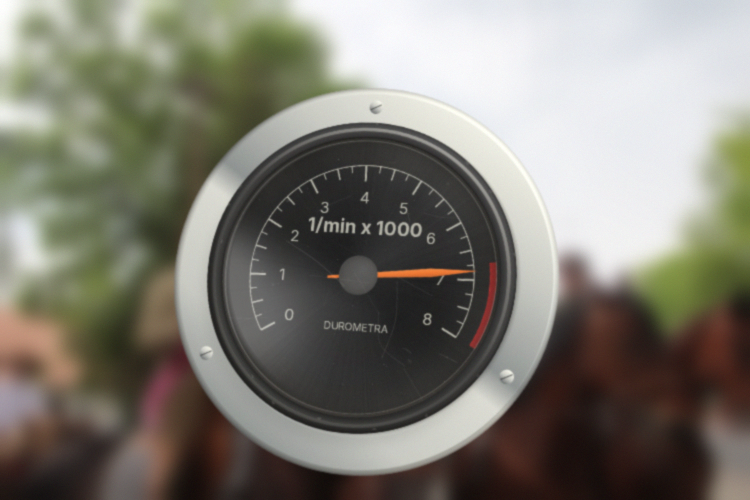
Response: rpm 6875
